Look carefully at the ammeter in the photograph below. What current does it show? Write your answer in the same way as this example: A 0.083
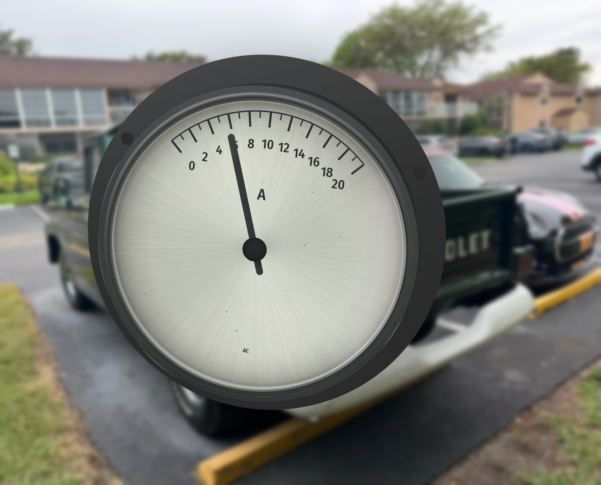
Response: A 6
